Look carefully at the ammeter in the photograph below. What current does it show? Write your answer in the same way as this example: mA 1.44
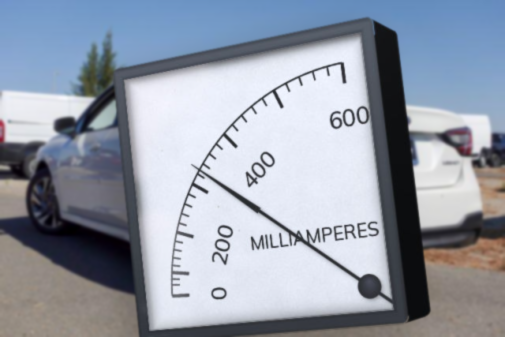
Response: mA 330
